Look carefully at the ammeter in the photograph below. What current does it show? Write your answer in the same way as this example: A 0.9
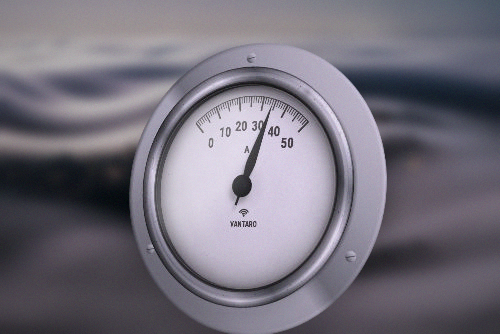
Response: A 35
